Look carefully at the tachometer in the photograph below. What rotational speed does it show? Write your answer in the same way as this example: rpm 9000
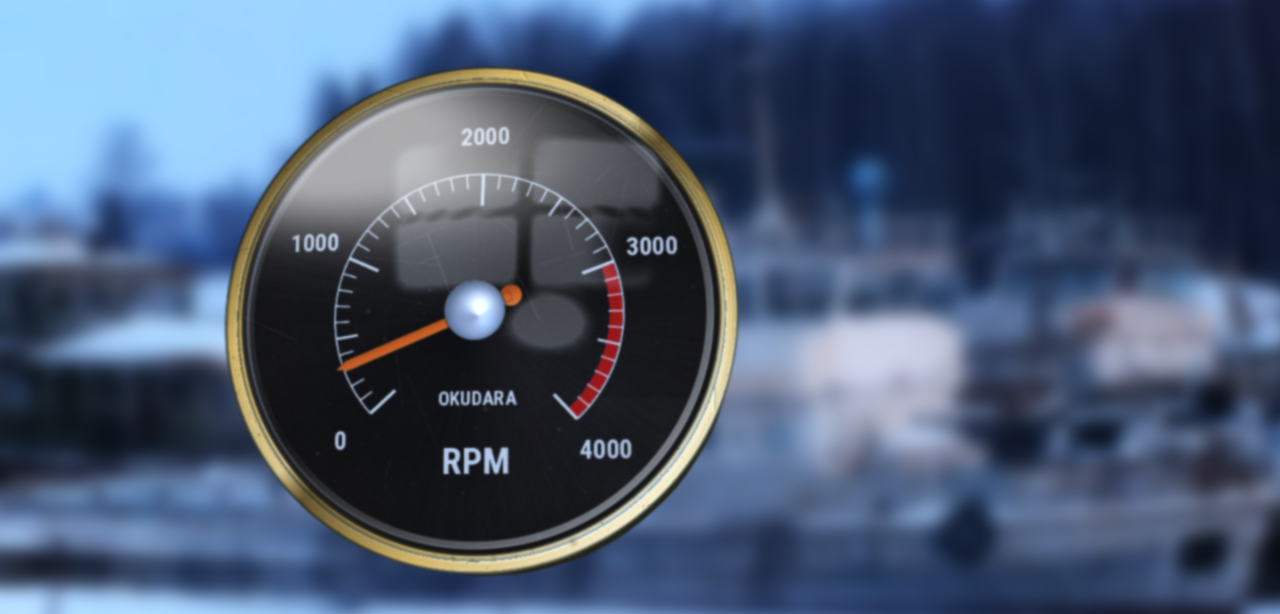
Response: rpm 300
